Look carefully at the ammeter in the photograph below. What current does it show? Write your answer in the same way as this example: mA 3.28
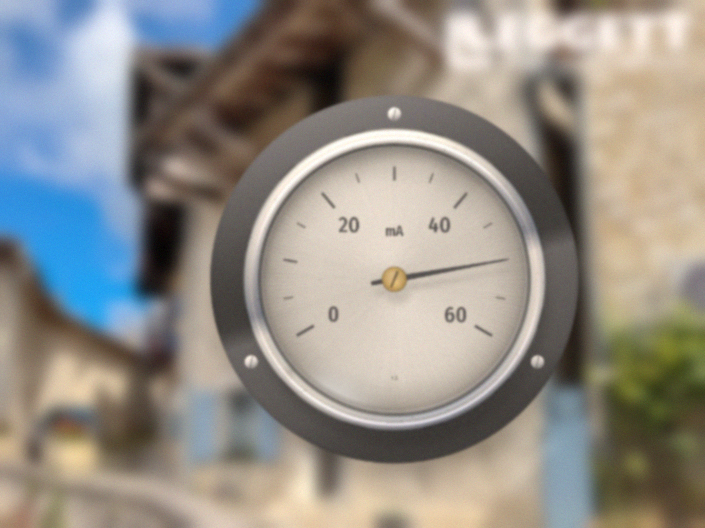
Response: mA 50
